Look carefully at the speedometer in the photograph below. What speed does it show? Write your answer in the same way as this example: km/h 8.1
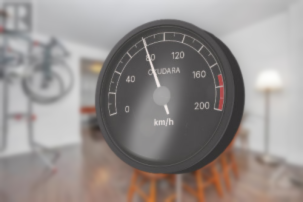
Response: km/h 80
